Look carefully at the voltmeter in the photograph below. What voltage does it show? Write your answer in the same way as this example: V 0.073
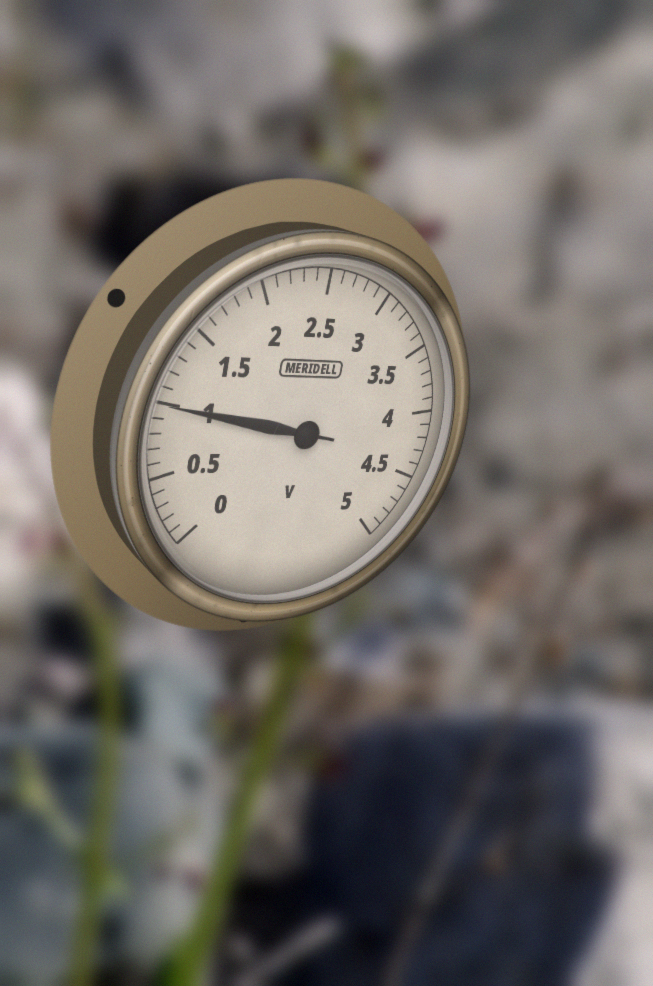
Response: V 1
